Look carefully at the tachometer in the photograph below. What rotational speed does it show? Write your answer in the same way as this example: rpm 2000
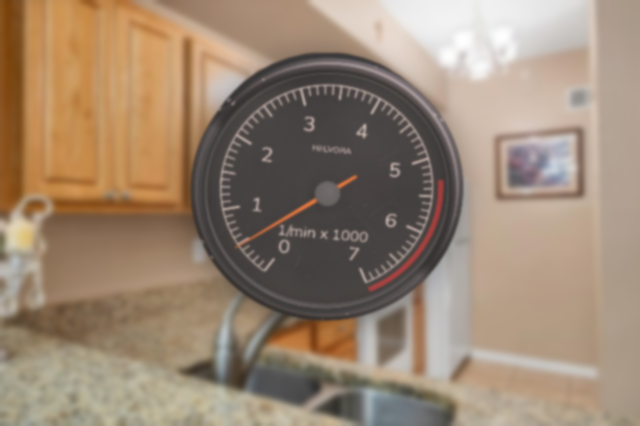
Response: rpm 500
